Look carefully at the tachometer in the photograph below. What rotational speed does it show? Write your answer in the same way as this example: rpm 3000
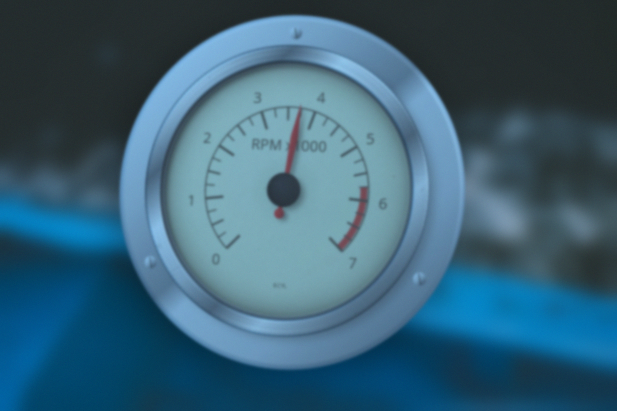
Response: rpm 3750
